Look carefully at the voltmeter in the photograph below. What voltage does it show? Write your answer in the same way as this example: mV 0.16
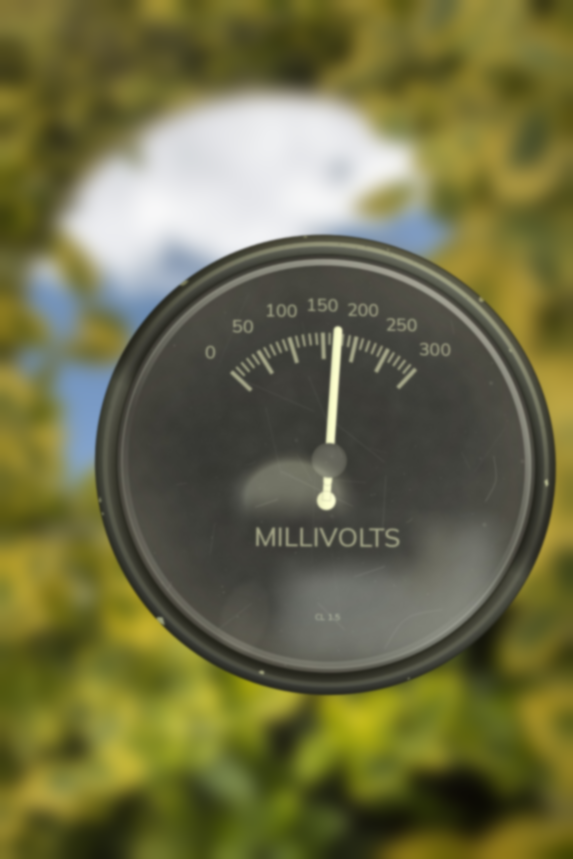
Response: mV 170
